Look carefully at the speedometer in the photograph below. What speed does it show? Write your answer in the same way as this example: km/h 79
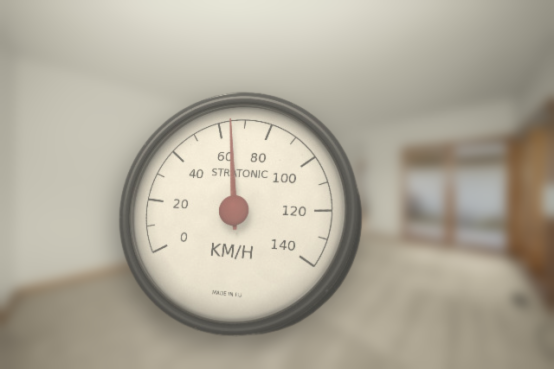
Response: km/h 65
